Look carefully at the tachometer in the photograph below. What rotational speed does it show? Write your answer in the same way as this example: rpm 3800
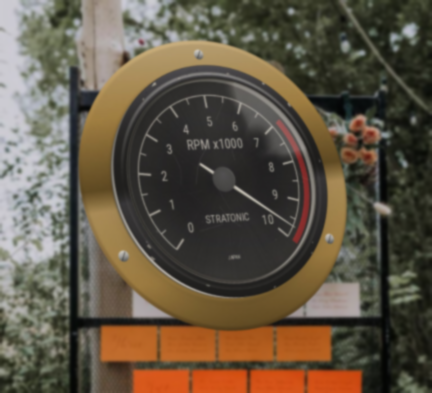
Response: rpm 9750
